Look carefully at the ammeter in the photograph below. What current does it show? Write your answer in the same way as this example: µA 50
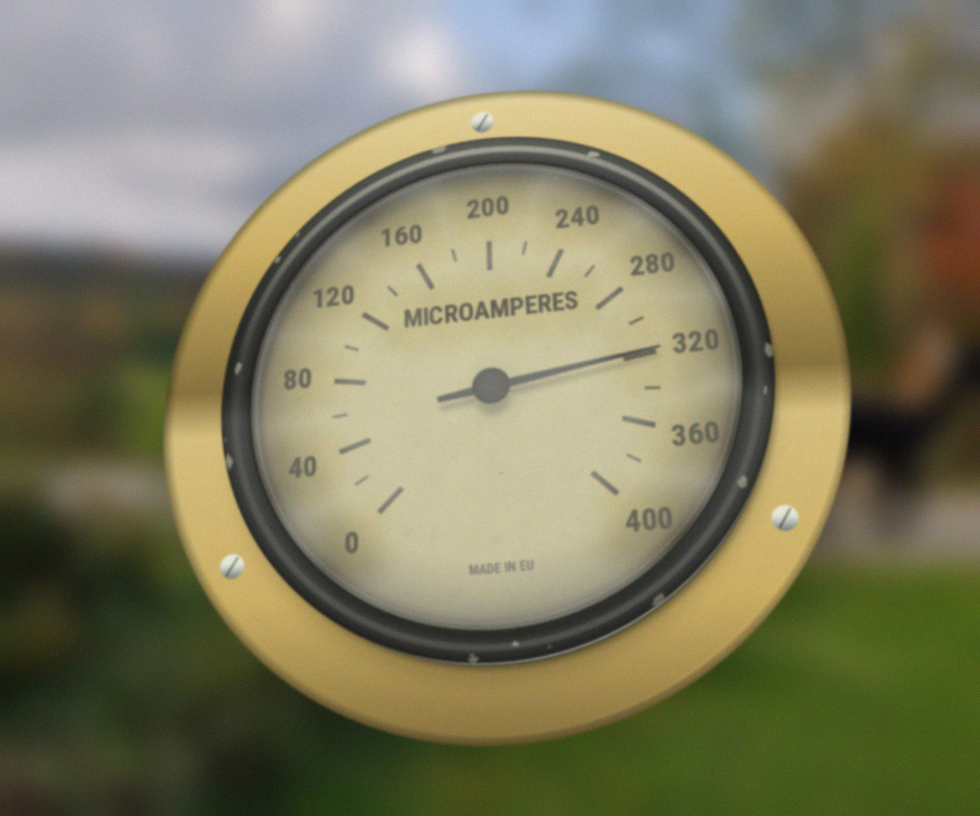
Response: µA 320
